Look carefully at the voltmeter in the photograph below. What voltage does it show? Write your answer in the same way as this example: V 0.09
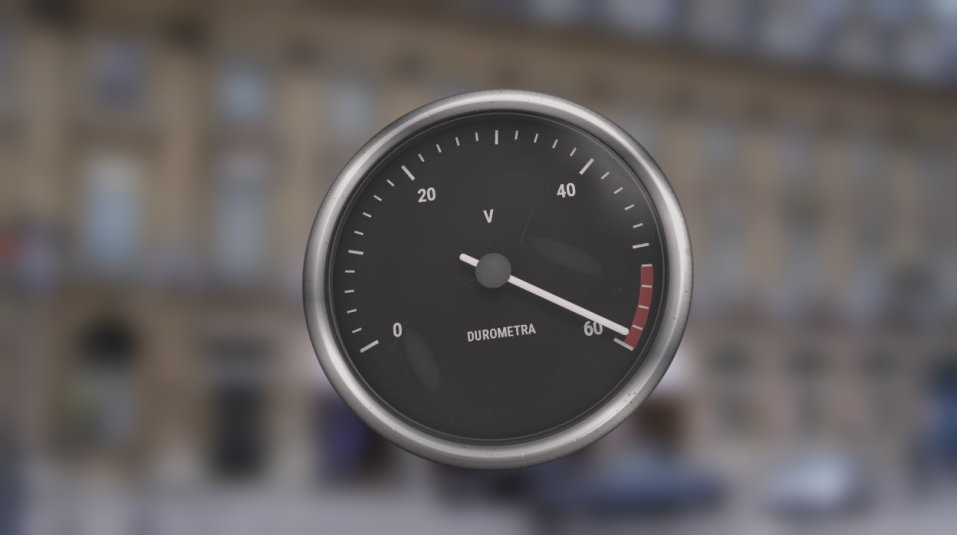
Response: V 59
